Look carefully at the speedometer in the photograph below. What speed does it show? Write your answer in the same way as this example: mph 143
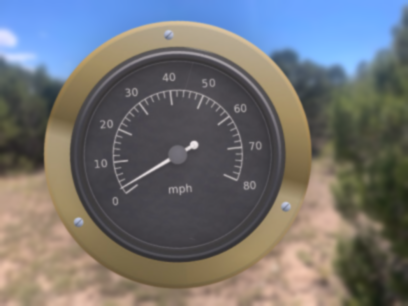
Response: mph 2
